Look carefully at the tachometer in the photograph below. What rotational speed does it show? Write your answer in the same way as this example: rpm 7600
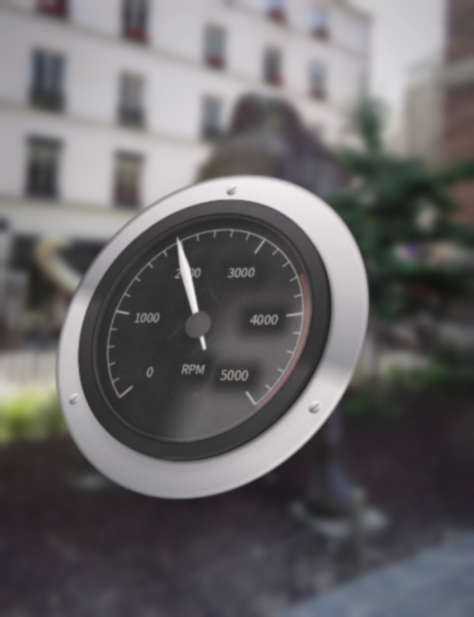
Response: rpm 2000
